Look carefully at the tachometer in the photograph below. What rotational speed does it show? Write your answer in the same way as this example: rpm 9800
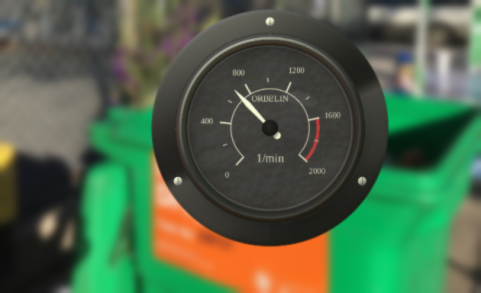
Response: rpm 700
